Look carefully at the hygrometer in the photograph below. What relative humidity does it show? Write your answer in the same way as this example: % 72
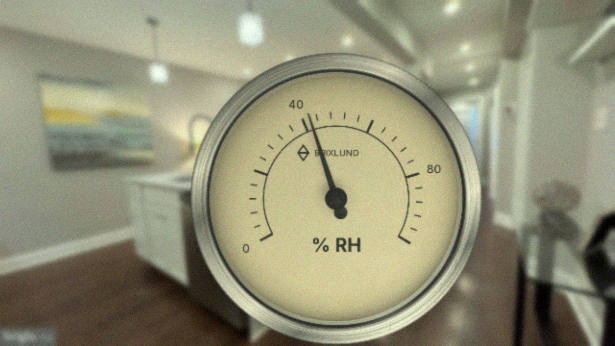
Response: % 42
